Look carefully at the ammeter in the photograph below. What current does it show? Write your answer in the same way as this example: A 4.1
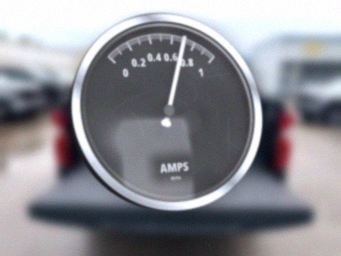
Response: A 0.7
